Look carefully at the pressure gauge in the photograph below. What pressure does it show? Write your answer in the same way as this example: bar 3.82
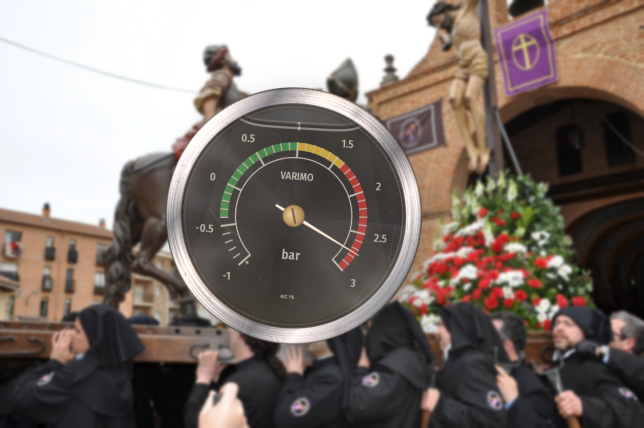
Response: bar 2.75
